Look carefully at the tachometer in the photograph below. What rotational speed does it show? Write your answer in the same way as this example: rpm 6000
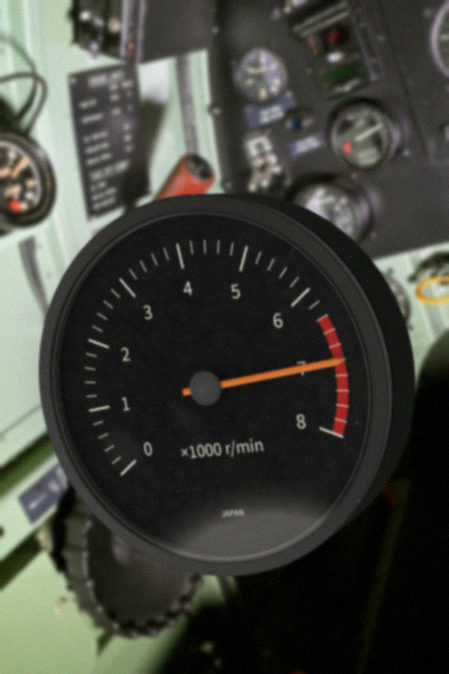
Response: rpm 7000
